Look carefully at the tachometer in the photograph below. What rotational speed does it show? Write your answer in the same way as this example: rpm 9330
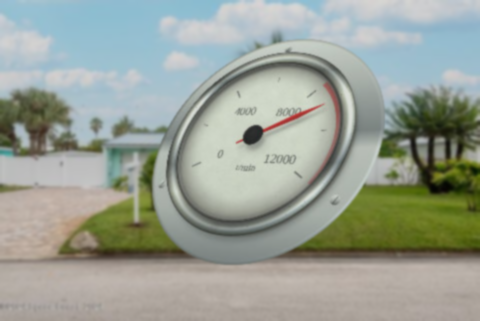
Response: rpm 9000
